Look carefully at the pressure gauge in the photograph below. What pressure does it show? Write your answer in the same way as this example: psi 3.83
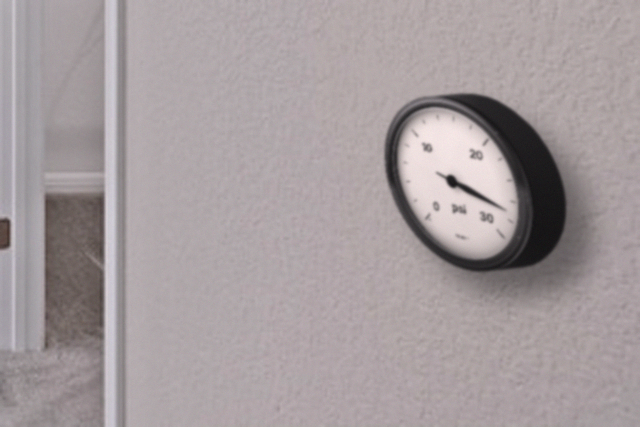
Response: psi 27
